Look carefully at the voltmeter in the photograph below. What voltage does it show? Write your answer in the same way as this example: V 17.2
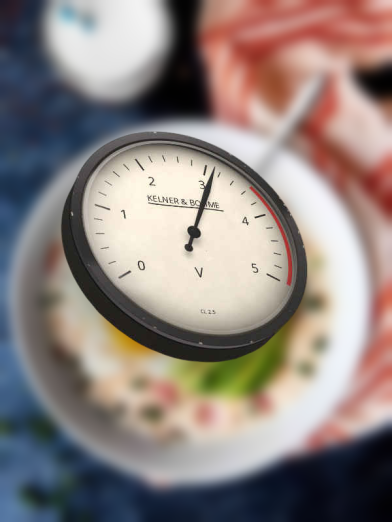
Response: V 3.1
